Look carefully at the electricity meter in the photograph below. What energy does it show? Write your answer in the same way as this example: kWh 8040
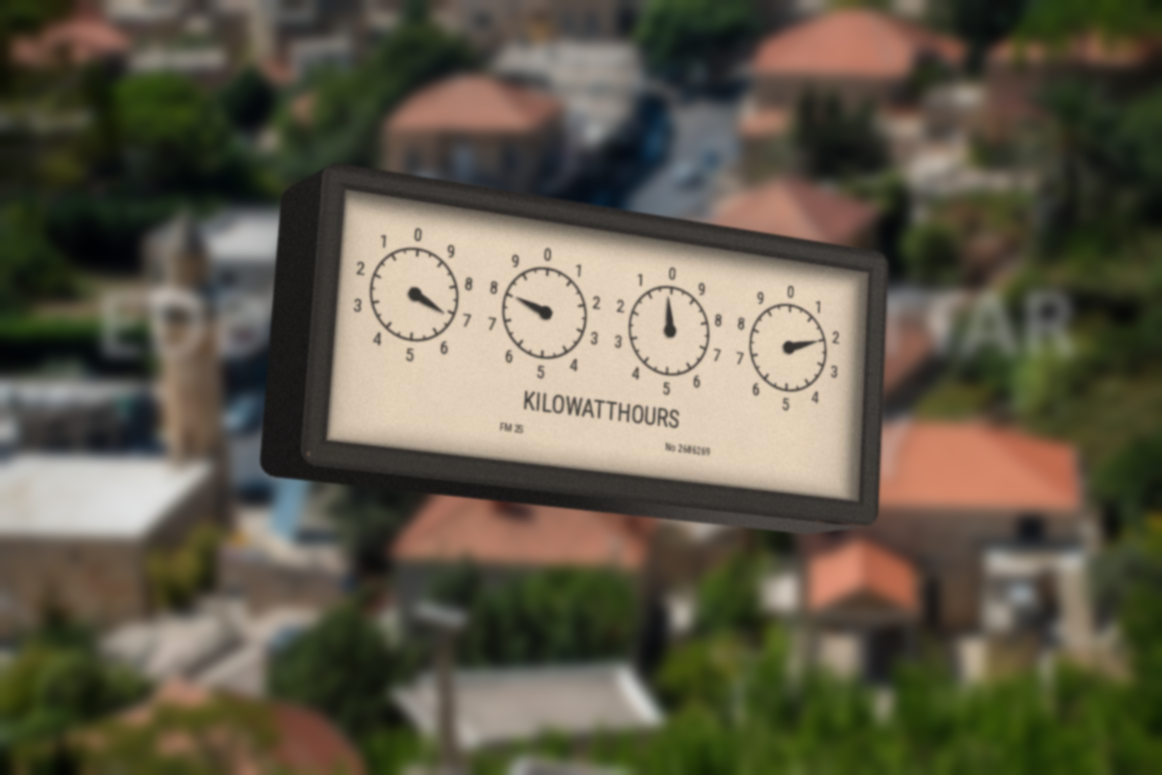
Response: kWh 6802
